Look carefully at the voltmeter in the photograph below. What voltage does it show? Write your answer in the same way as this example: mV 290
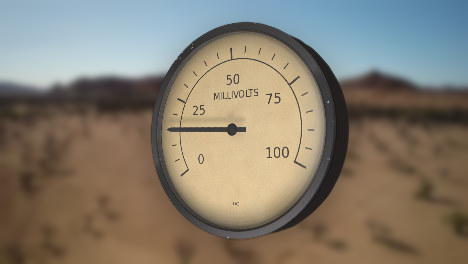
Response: mV 15
